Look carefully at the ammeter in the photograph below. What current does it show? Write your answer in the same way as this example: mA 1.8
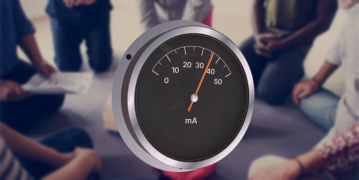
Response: mA 35
